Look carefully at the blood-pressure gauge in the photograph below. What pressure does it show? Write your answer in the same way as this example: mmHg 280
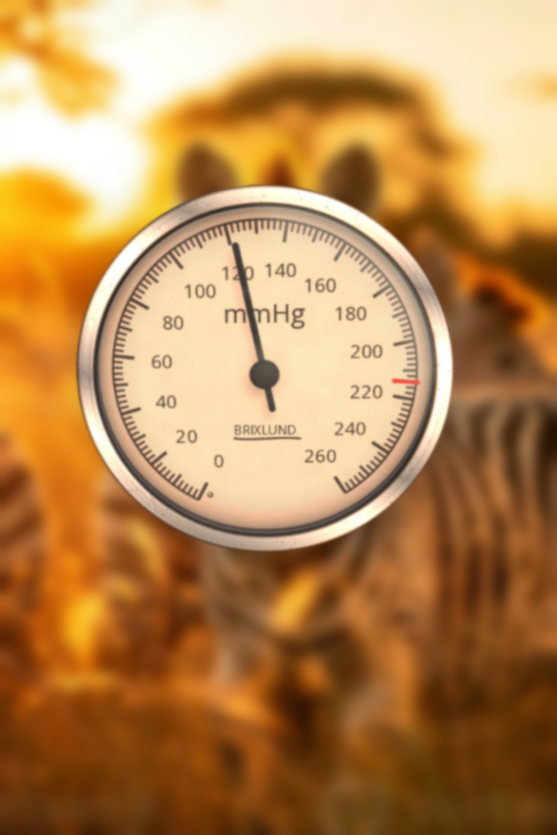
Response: mmHg 122
